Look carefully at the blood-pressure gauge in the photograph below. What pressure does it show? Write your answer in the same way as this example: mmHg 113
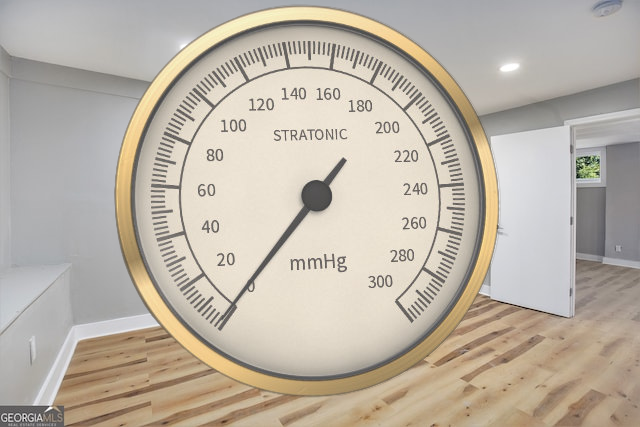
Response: mmHg 2
